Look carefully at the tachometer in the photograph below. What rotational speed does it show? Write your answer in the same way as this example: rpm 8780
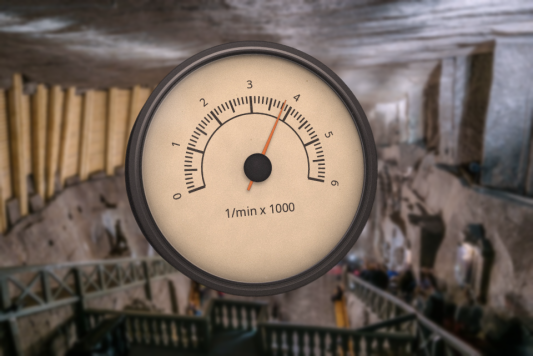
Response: rpm 3800
